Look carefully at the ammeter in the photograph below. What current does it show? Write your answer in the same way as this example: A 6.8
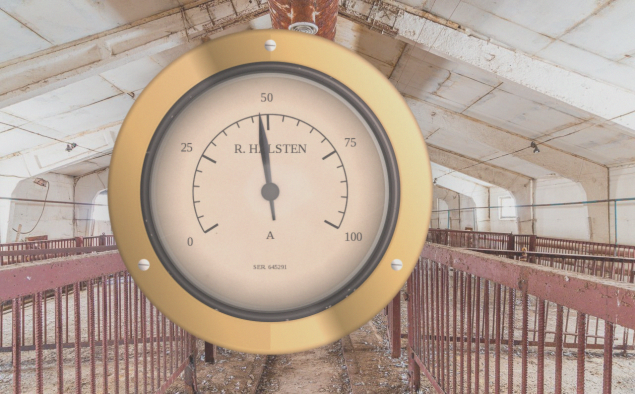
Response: A 47.5
